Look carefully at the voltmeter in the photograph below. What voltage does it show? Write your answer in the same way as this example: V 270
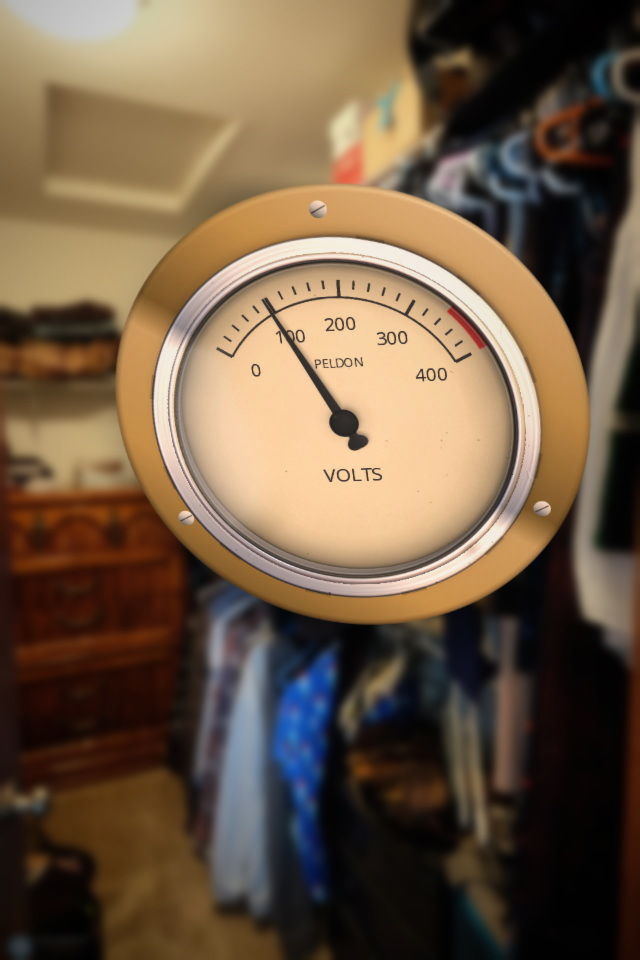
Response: V 100
